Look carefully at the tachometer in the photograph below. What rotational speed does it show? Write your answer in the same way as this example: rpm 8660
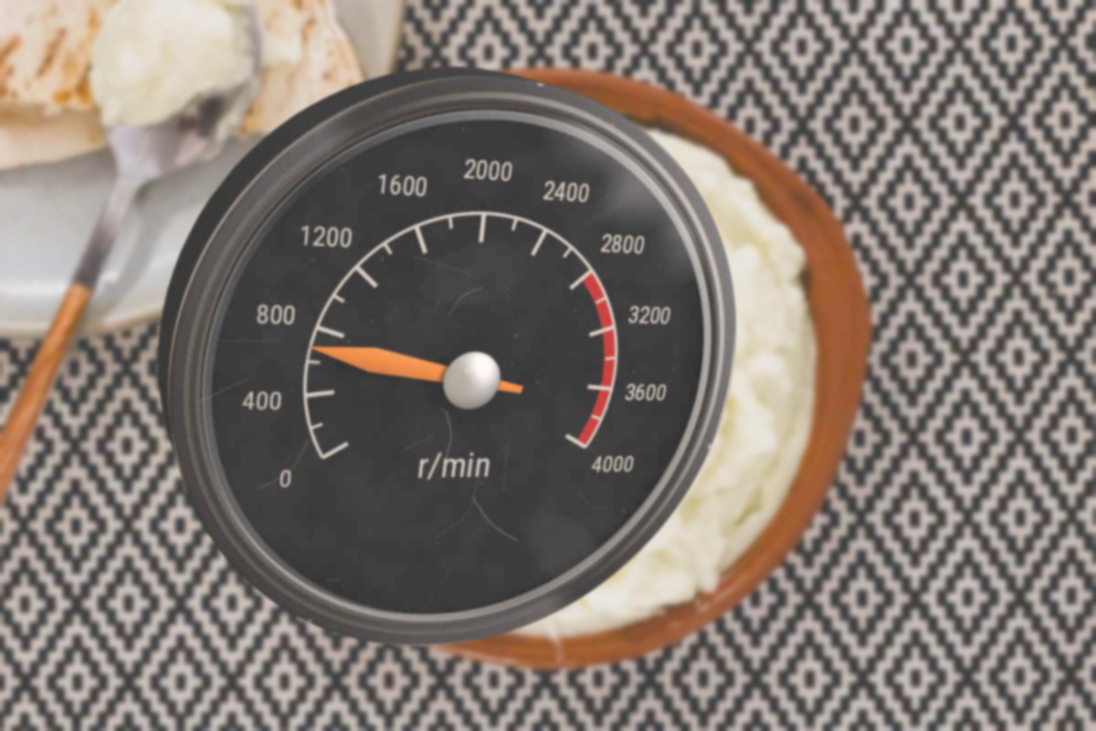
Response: rpm 700
